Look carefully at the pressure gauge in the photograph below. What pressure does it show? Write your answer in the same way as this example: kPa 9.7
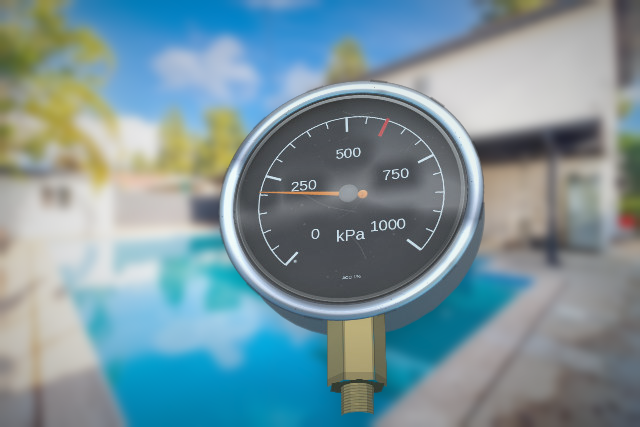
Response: kPa 200
